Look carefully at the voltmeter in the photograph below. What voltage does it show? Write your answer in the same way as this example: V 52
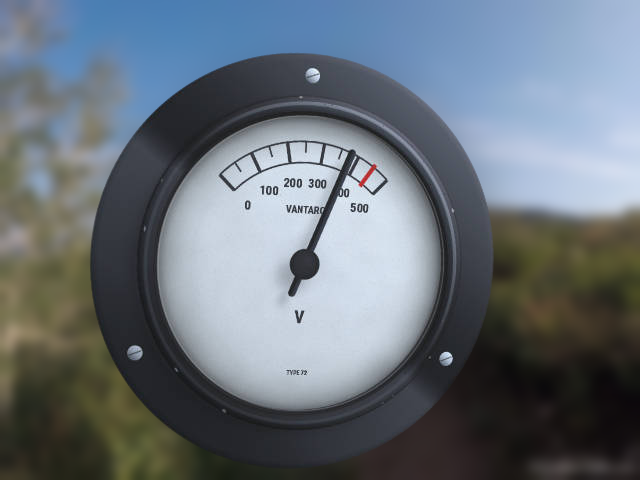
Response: V 375
